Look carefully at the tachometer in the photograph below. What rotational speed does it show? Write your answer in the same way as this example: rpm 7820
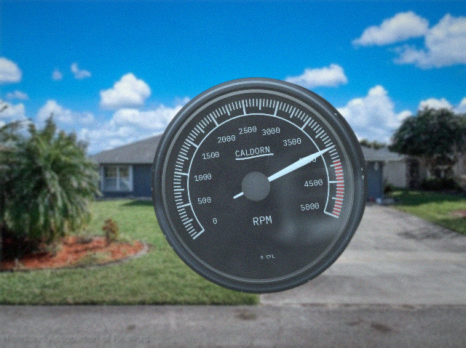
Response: rpm 4000
